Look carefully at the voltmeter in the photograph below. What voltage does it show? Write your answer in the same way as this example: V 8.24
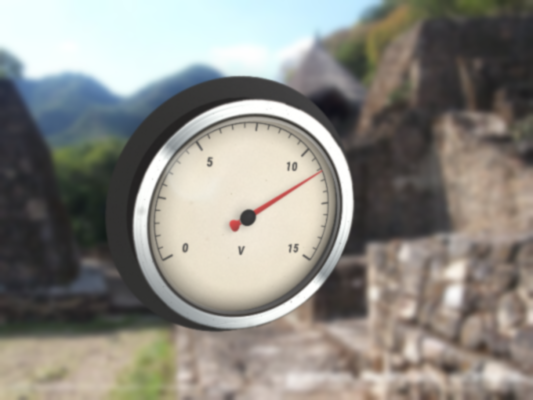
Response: V 11
